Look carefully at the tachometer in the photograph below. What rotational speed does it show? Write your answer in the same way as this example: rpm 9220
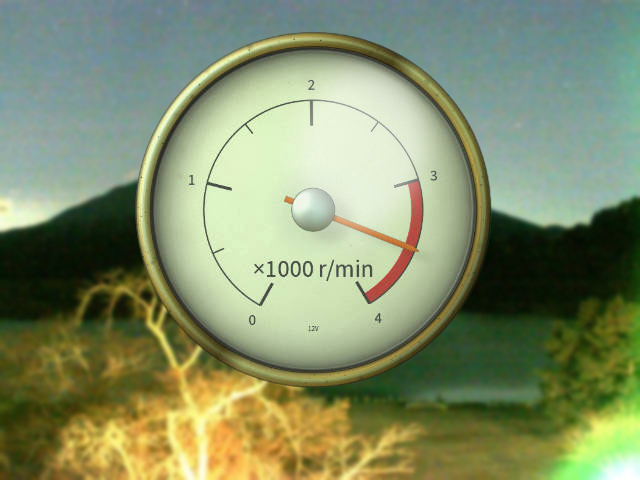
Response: rpm 3500
